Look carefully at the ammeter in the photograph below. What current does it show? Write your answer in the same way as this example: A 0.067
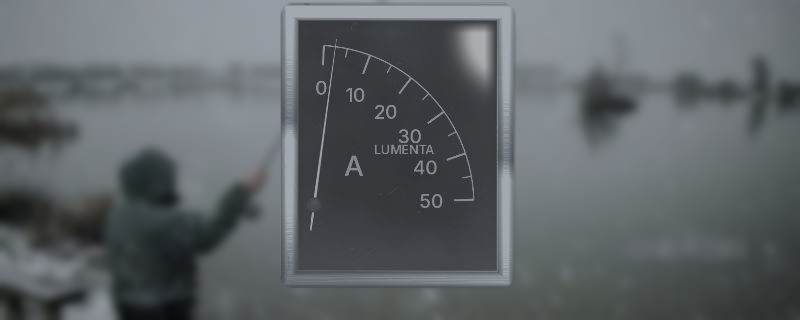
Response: A 2.5
